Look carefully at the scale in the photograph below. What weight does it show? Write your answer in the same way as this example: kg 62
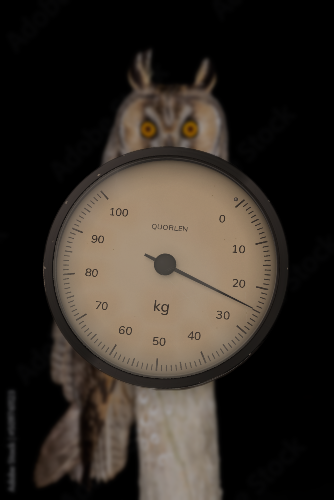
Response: kg 25
